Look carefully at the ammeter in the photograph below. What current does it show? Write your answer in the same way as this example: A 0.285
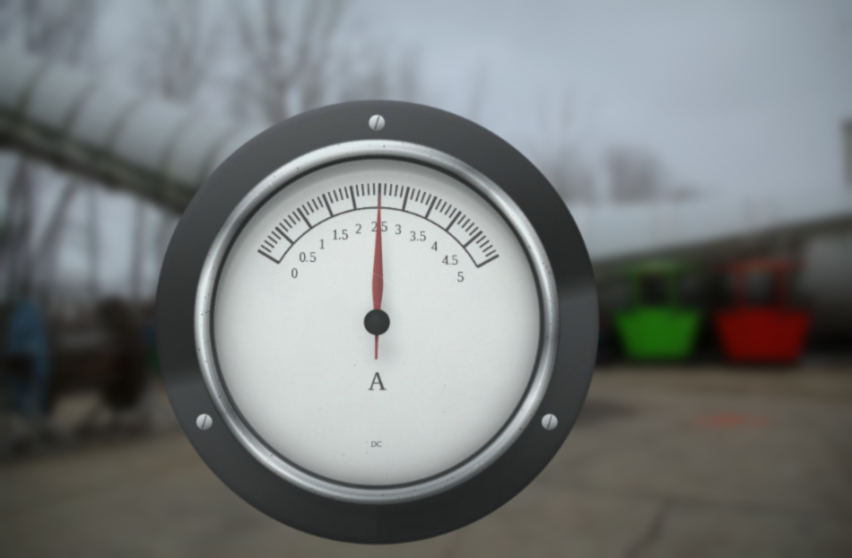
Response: A 2.5
